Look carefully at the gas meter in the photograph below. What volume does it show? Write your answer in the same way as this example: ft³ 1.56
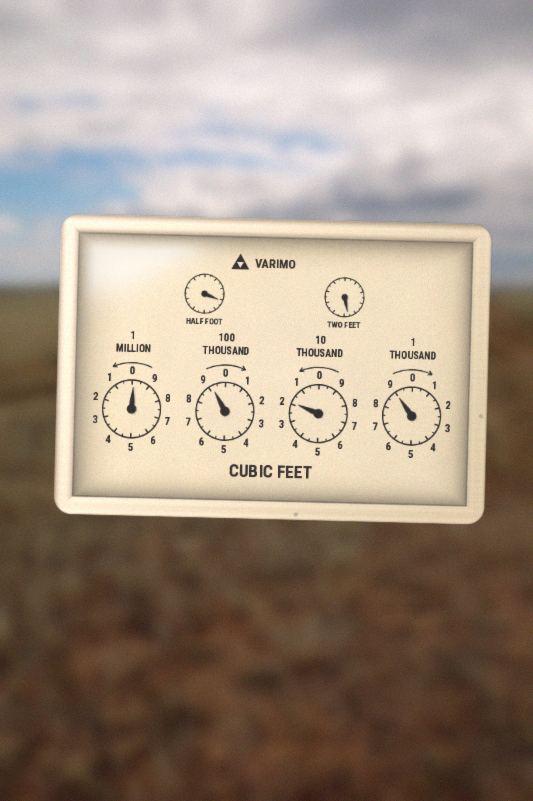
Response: ft³ 991900
